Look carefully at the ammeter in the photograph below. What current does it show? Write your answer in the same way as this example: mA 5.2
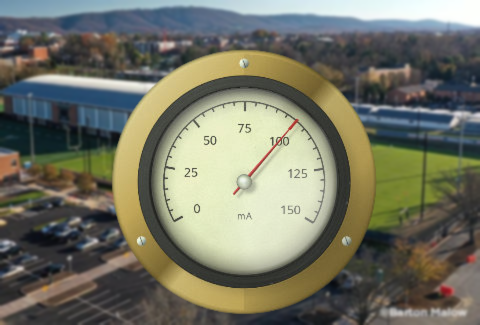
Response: mA 100
